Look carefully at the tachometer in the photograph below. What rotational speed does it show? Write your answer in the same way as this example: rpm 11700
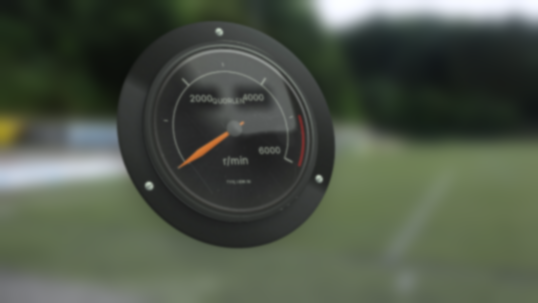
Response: rpm 0
